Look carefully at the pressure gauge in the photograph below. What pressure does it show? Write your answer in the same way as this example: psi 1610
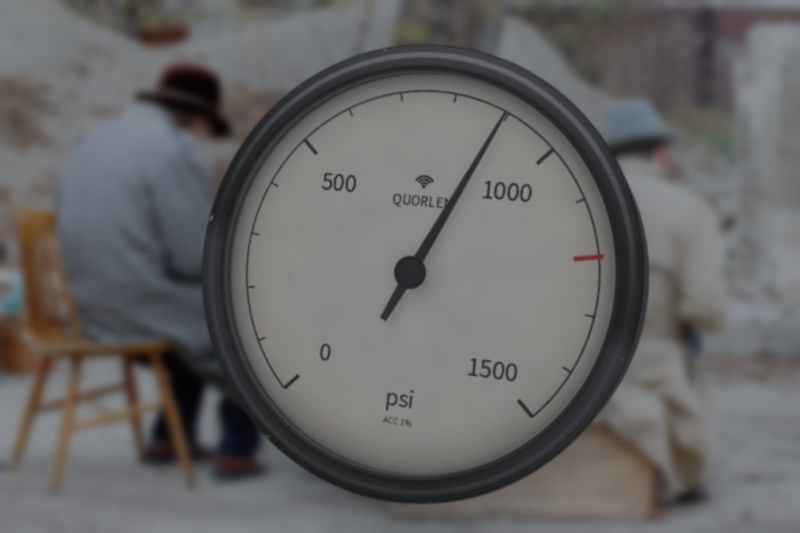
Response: psi 900
